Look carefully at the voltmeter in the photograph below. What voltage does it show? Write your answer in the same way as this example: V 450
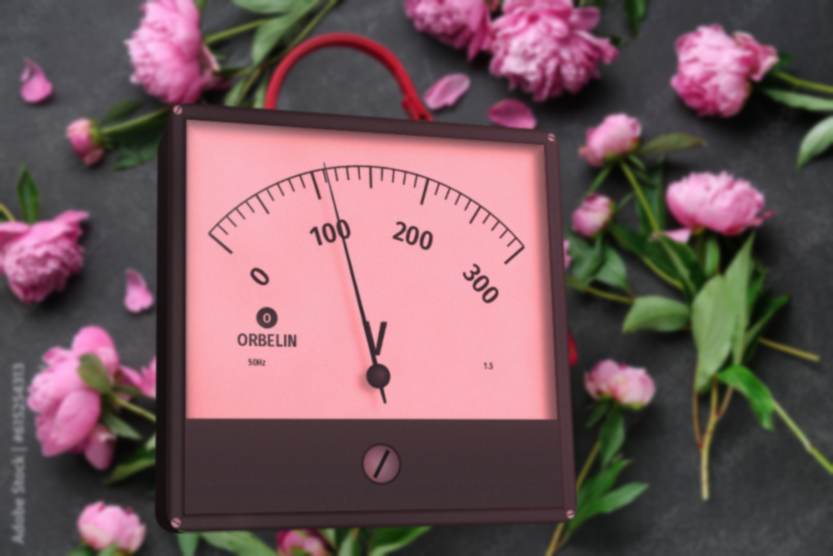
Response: V 110
